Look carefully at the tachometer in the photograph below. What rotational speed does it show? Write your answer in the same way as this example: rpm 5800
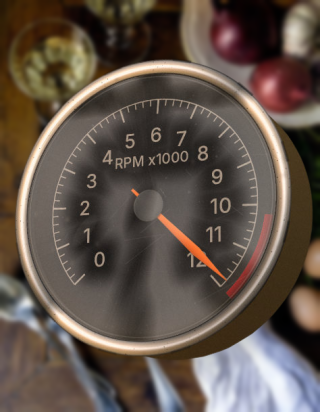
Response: rpm 11800
